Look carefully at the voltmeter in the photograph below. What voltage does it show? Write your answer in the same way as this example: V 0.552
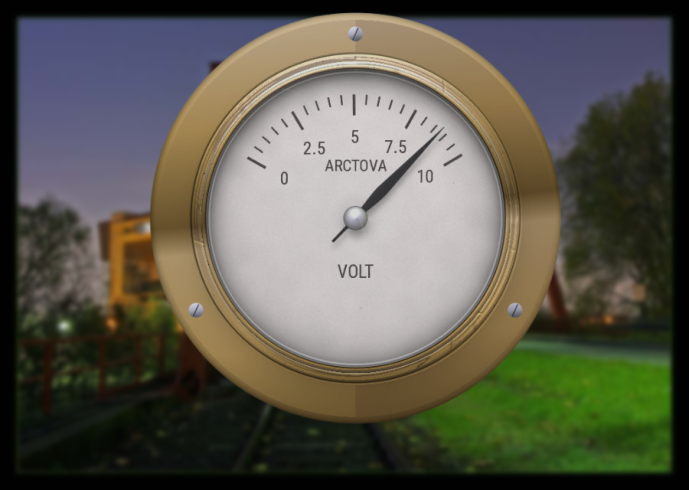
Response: V 8.75
